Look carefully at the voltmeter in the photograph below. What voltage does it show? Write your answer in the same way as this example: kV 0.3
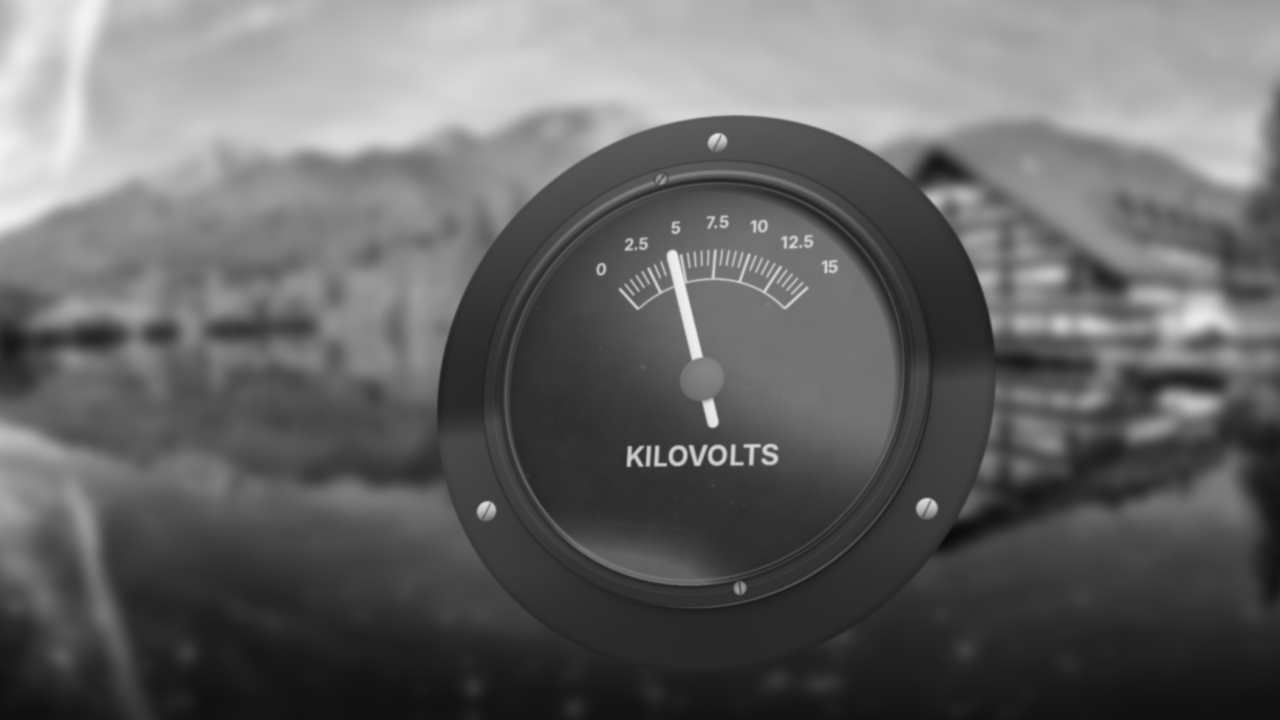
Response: kV 4.5
